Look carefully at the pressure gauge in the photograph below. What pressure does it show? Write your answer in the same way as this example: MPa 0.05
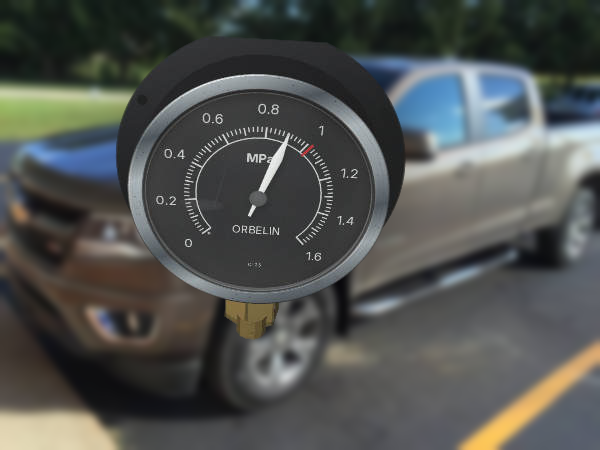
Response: MPa 0.9
